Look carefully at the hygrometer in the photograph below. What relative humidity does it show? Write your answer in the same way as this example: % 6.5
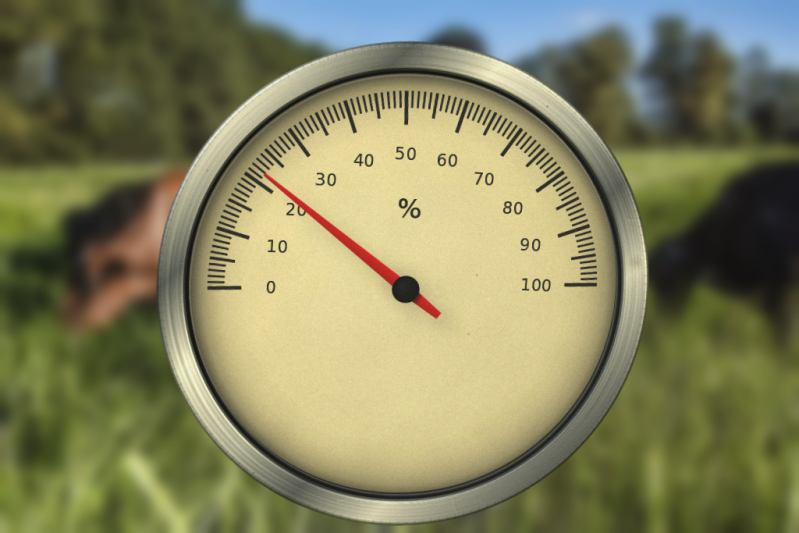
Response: % 22
